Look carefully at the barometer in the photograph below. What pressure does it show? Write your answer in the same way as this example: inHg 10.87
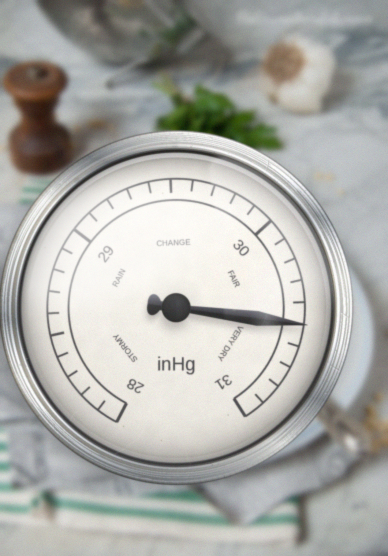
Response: inHg 30.5
